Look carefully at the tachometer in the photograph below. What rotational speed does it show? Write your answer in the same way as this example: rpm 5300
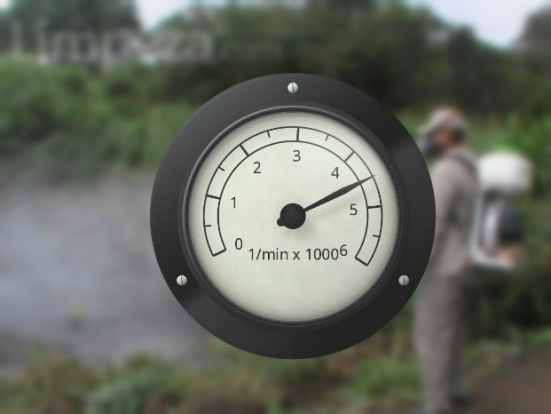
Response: rpm 4500
